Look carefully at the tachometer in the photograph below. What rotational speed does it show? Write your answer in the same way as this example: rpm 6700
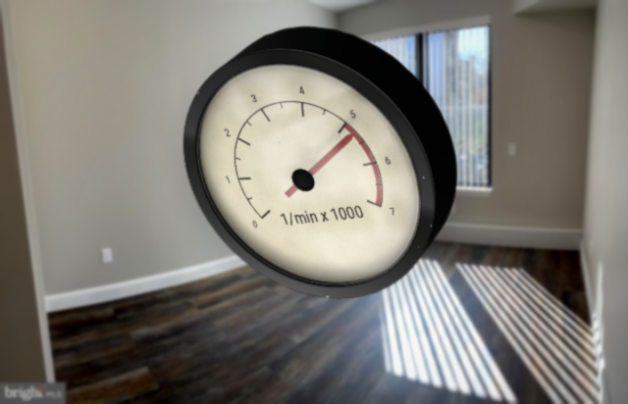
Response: rpm 5250
